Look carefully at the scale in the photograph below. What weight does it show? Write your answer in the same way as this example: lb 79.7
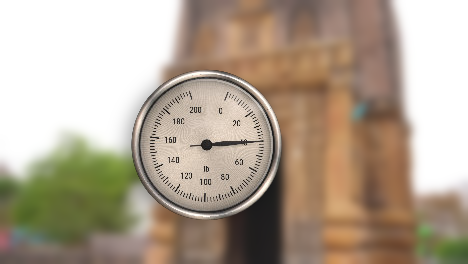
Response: lb 40
